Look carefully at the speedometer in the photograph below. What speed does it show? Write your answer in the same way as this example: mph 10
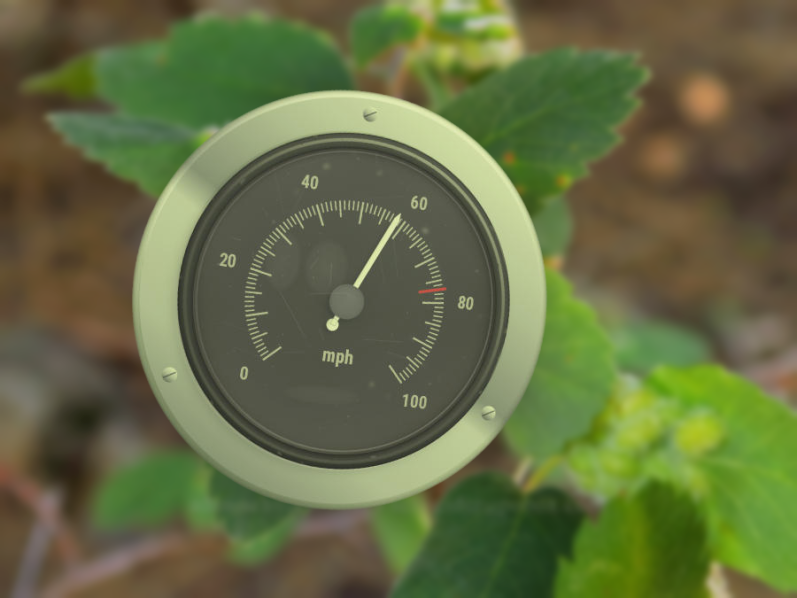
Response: mph 58
